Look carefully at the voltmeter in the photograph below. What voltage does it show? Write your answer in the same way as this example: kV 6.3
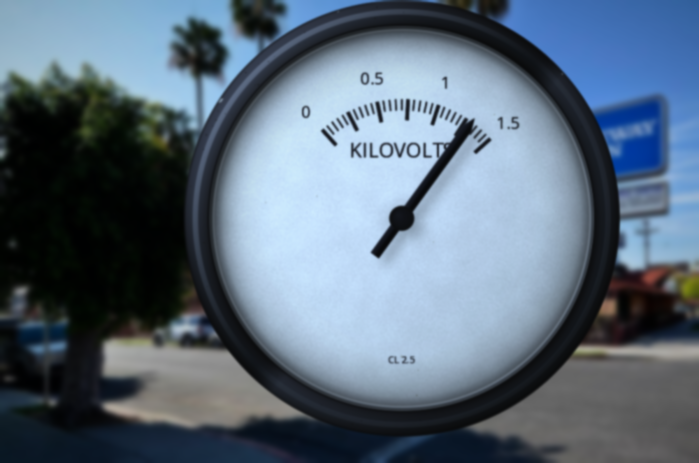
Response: kV 1.3
